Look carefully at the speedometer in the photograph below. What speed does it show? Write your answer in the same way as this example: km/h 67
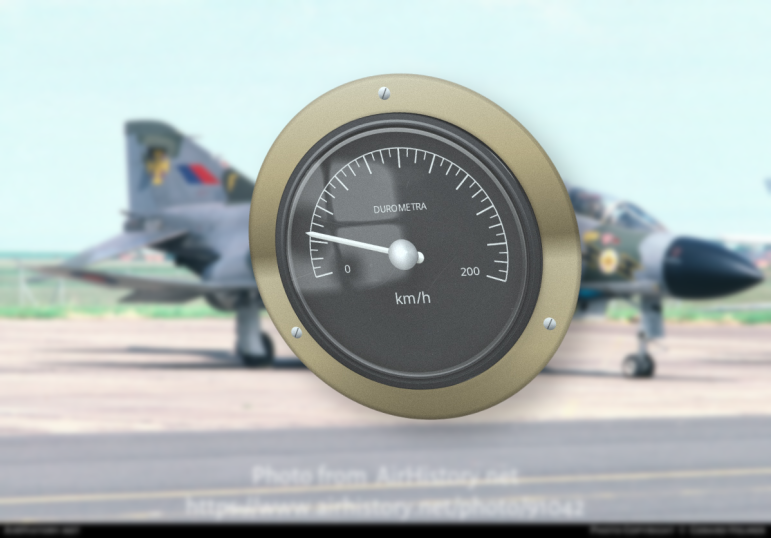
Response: km/h 25
